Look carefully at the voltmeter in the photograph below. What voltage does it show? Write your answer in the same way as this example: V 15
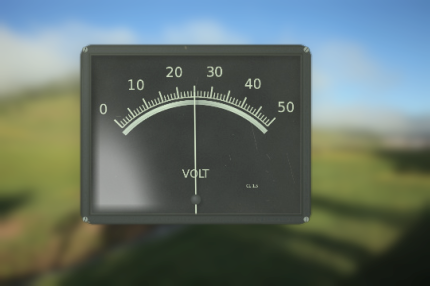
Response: V 25
